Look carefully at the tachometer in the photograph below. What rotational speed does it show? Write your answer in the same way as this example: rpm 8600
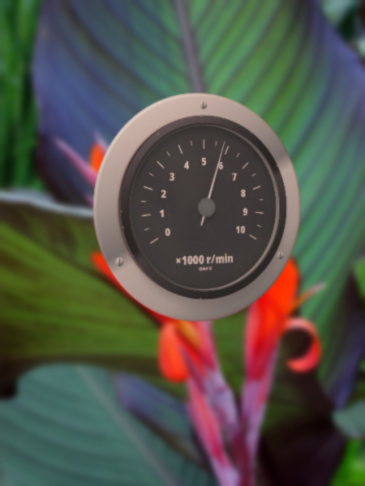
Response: rpm 5750
